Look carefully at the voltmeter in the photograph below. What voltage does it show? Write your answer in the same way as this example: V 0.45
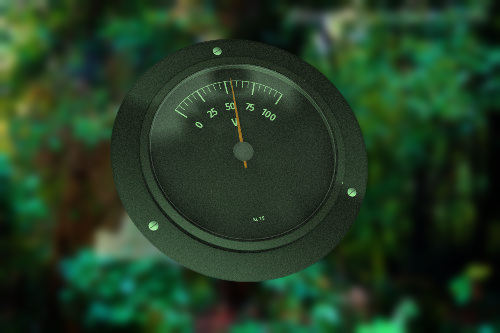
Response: V 55
